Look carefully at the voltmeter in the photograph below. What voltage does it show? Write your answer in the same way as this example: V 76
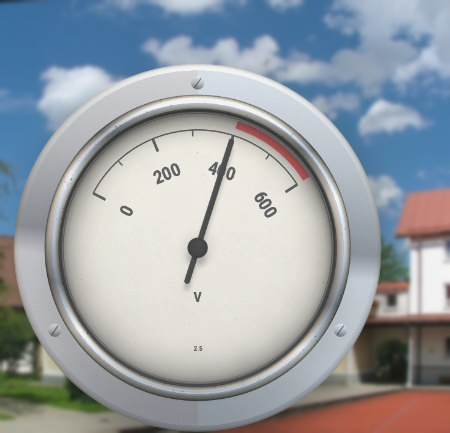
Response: V 400
